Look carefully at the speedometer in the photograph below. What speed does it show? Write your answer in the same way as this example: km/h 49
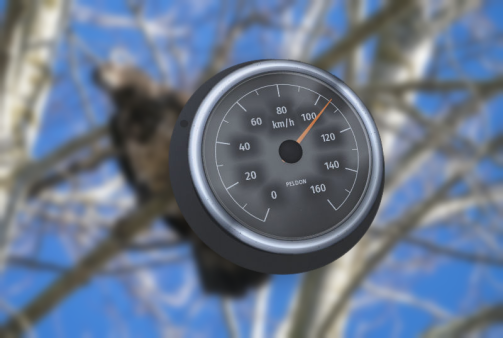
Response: km/h 105
